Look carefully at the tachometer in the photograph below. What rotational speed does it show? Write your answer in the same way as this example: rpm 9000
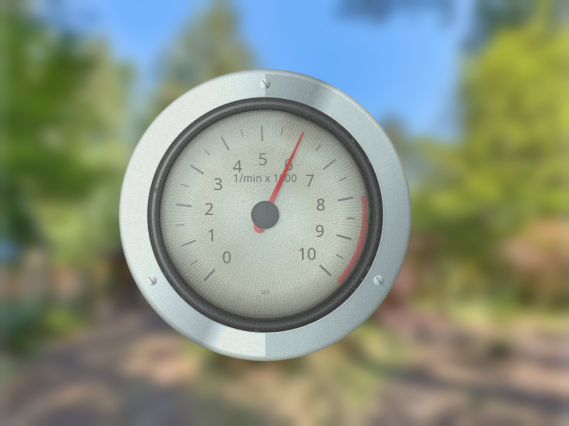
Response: rpm 6000
